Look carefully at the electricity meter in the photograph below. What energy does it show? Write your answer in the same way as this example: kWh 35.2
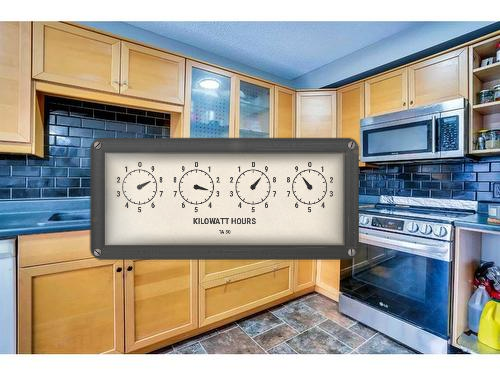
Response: kWh 8289
